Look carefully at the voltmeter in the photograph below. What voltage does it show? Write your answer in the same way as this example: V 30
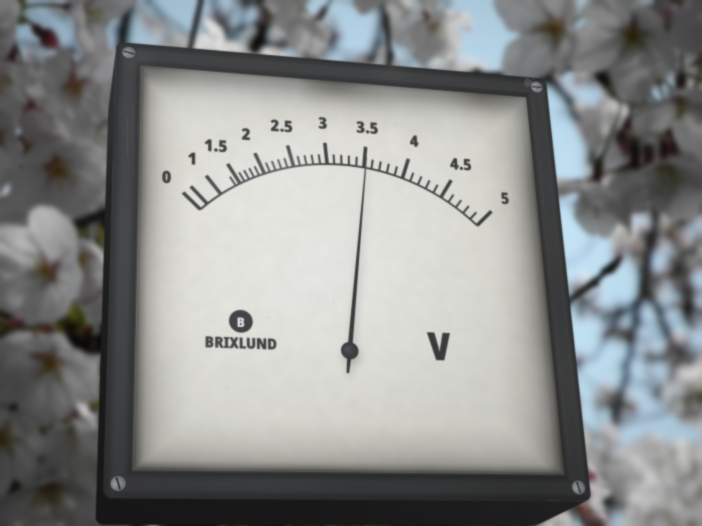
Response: V 3.5
